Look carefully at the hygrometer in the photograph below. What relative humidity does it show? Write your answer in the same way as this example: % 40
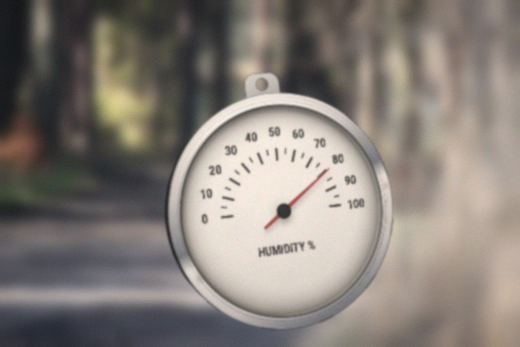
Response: % 80
